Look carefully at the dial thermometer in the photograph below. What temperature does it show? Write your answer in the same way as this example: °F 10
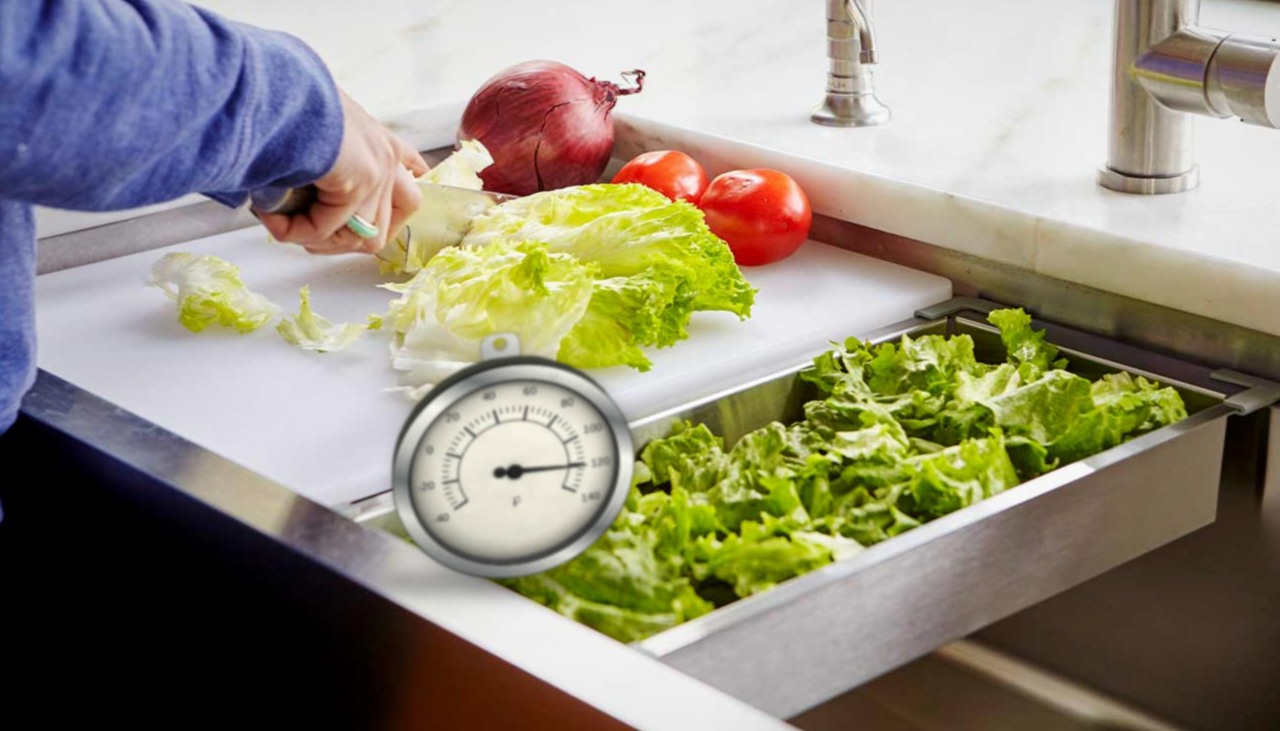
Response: °F 120
